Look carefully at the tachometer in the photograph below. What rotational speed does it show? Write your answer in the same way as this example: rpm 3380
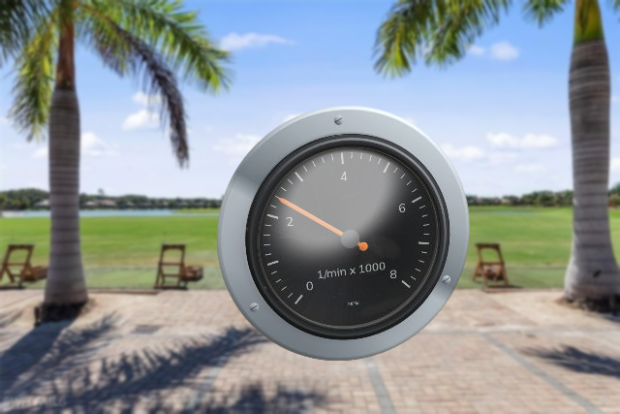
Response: rpm 2400
